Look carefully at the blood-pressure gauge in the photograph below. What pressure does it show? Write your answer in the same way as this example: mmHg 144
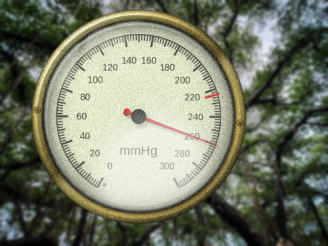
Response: mmHg 260
